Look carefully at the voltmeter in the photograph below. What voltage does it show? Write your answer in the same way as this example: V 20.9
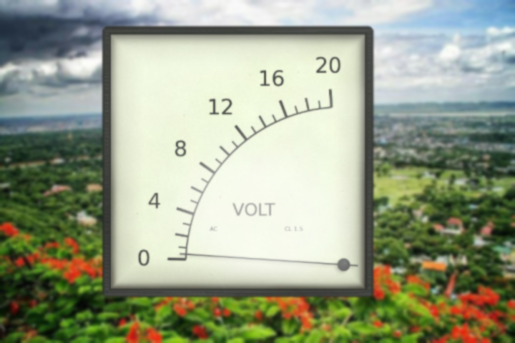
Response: V 0.5
